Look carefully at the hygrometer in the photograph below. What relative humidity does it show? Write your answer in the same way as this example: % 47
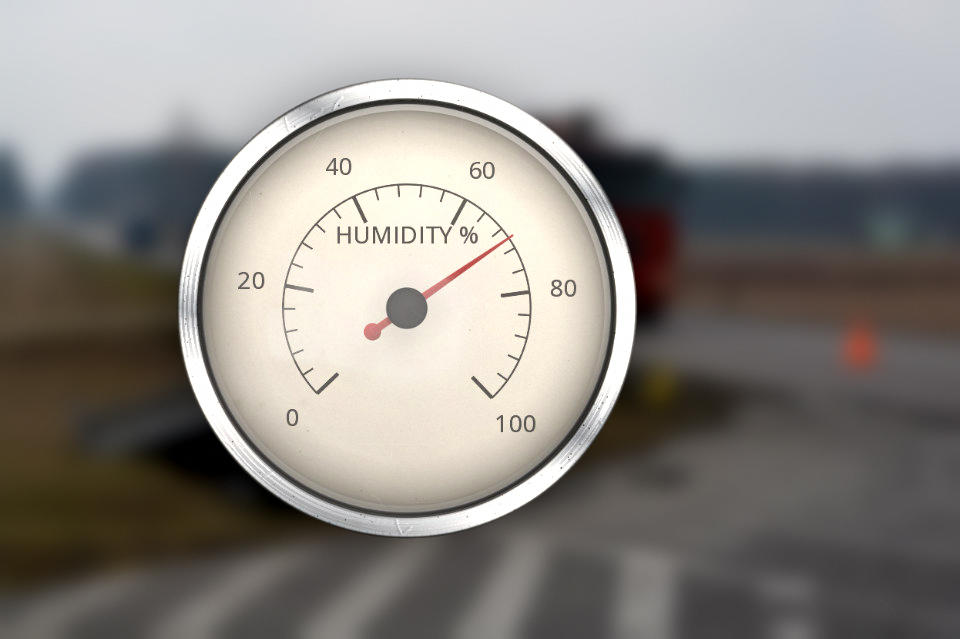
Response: % 70
